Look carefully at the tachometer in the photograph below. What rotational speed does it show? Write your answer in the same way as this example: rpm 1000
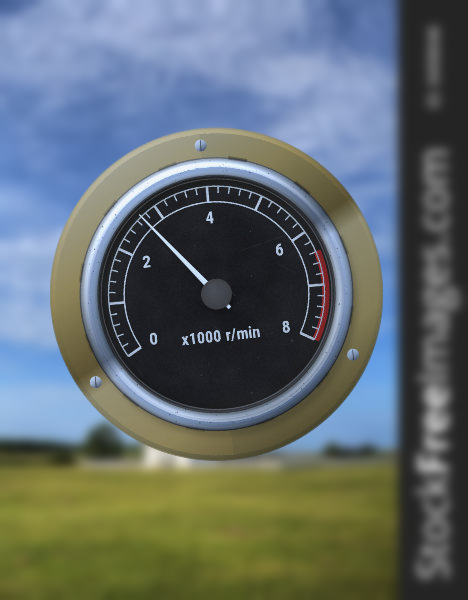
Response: rpm 2700
